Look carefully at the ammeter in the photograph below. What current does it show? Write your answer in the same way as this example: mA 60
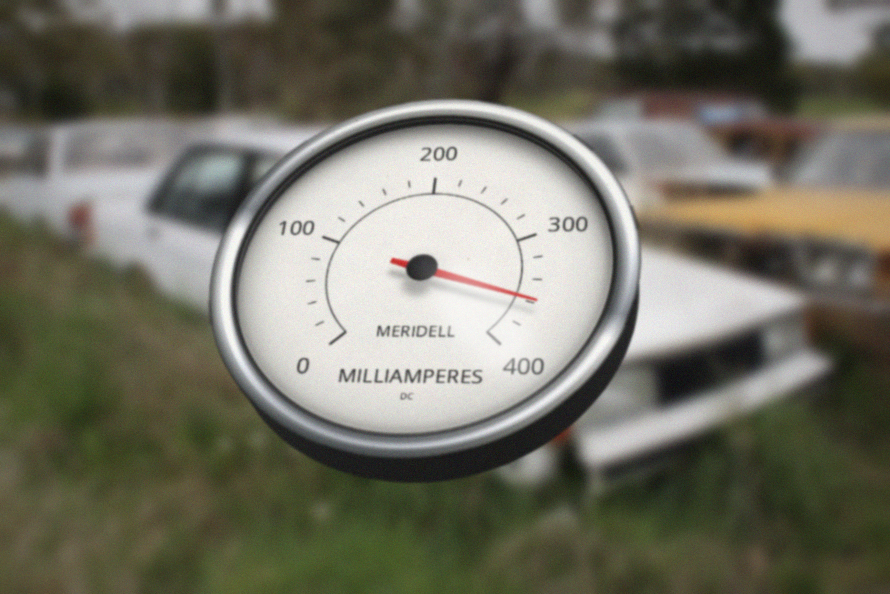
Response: mA 360
